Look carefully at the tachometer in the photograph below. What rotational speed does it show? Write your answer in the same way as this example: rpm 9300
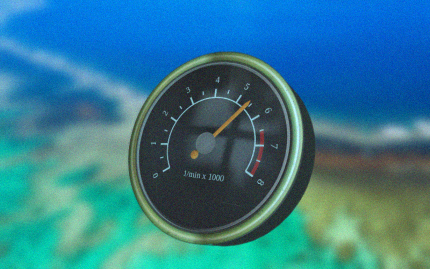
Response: rpm 5500
